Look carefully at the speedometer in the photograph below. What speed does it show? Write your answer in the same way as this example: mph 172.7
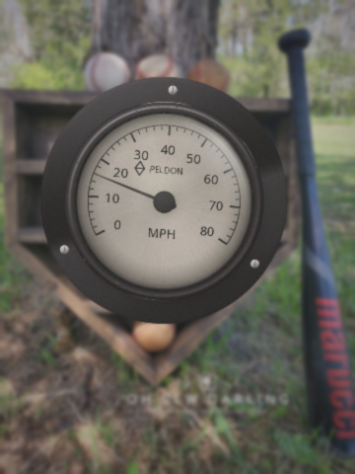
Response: mph 16
